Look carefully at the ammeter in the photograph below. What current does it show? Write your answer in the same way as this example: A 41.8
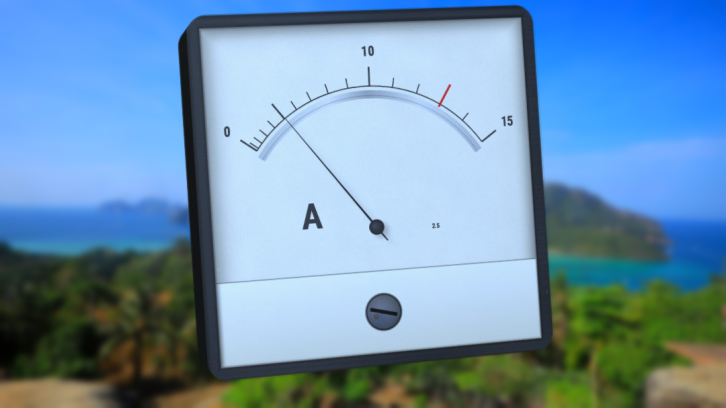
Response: A 5
